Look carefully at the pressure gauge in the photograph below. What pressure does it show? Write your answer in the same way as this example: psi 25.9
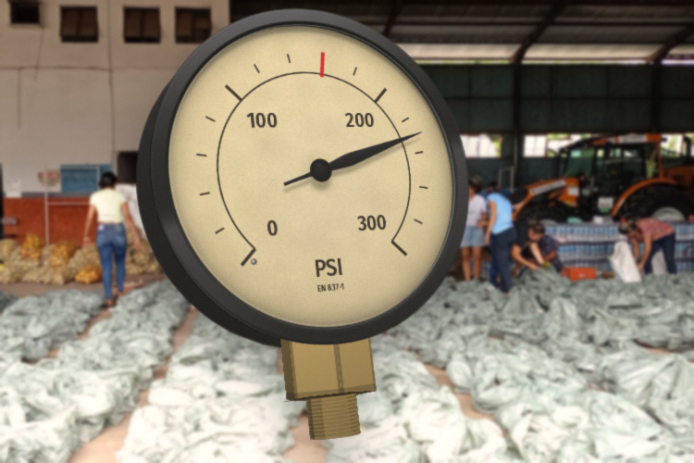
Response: psi 230
